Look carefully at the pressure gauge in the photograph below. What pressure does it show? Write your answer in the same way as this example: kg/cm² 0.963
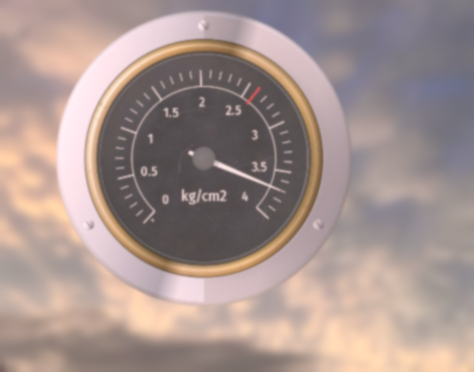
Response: kg/cm² 3.7
